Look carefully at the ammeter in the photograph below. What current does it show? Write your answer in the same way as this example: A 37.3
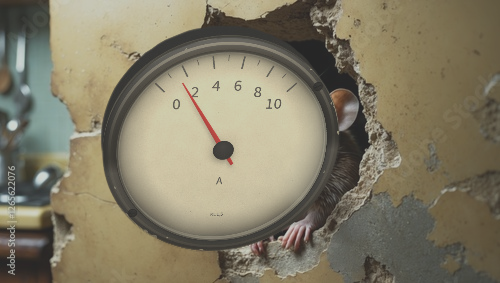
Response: A 1.5
